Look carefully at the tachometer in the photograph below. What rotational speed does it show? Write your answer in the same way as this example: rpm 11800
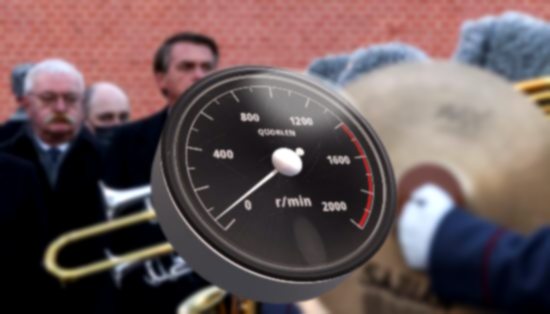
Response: rpm 50
